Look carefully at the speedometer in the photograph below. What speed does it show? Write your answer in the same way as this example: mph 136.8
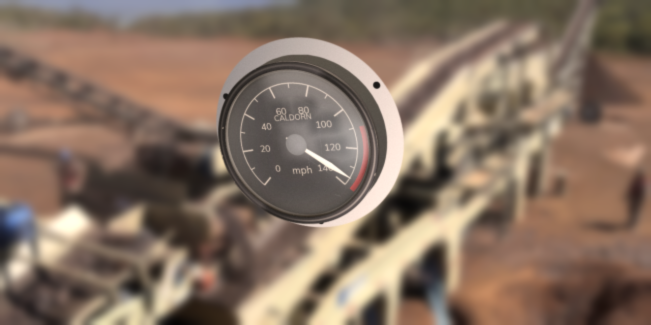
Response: mph 135
